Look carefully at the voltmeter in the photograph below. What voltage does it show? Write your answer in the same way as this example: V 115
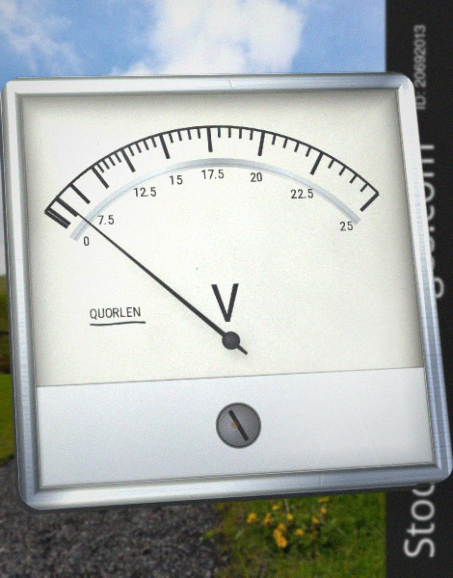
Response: V 5
